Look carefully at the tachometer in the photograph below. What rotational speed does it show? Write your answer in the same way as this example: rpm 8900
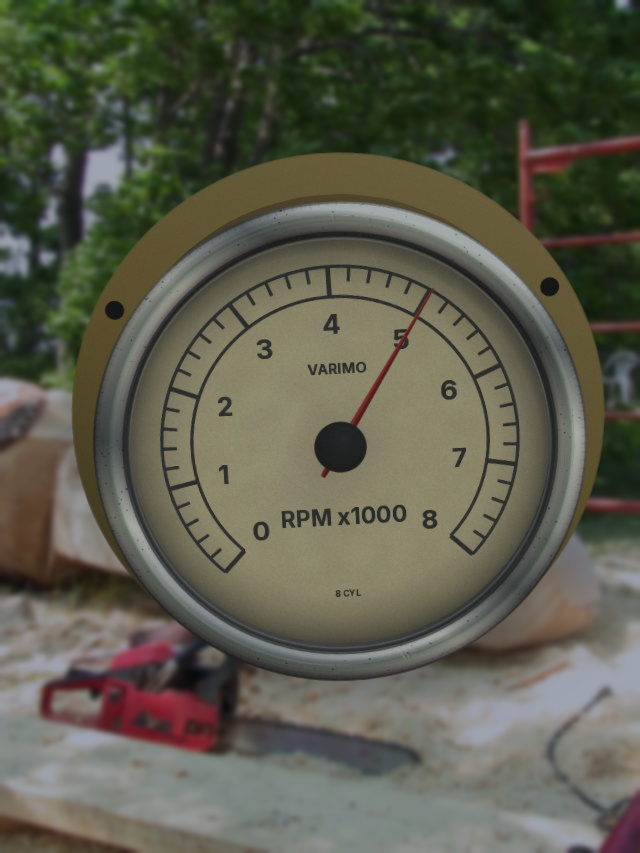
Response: rpm 5000
